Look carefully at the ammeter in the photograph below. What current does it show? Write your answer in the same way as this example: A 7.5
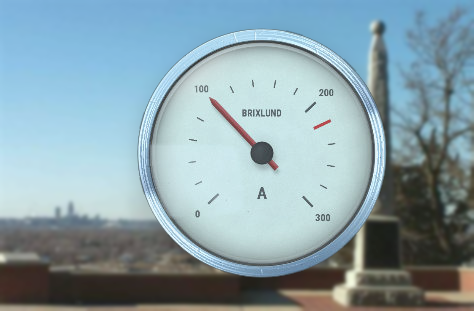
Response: A 100
